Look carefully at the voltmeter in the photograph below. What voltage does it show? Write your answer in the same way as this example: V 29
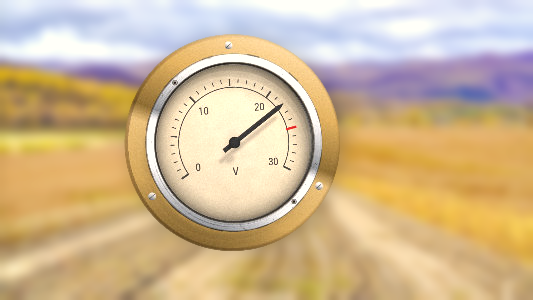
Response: V 22
